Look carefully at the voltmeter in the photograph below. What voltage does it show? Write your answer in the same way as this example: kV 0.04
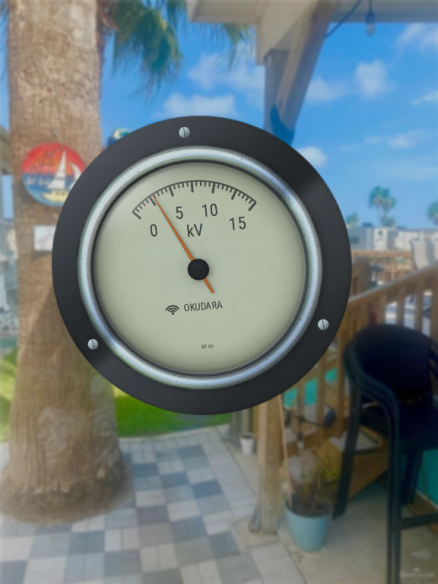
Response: kV 3
